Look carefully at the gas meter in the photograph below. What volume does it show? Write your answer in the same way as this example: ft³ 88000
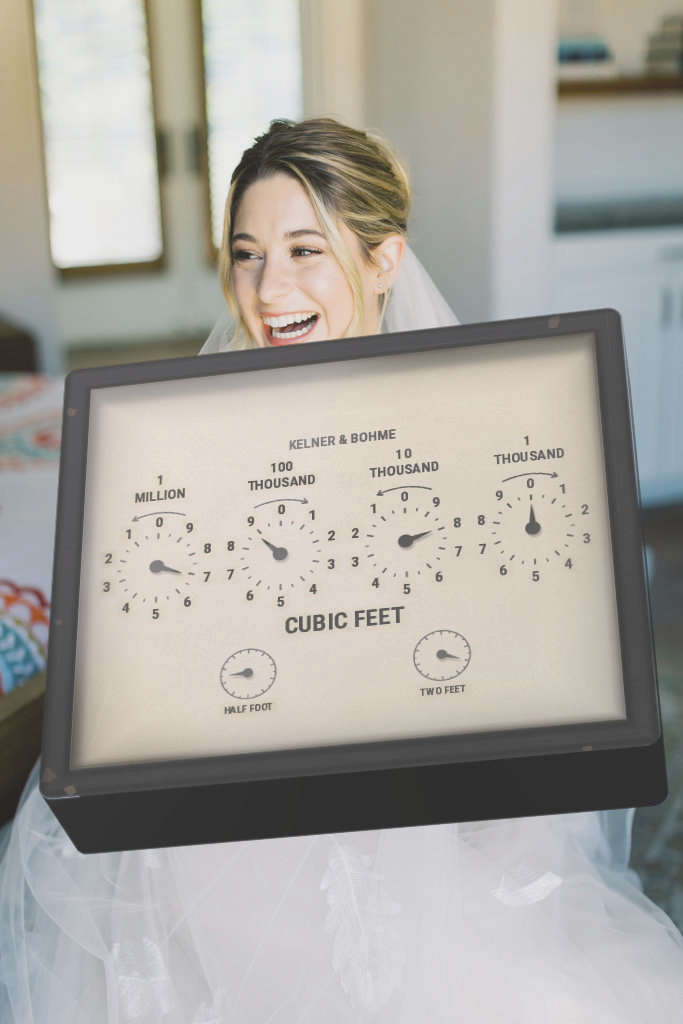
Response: ft³ 688000
